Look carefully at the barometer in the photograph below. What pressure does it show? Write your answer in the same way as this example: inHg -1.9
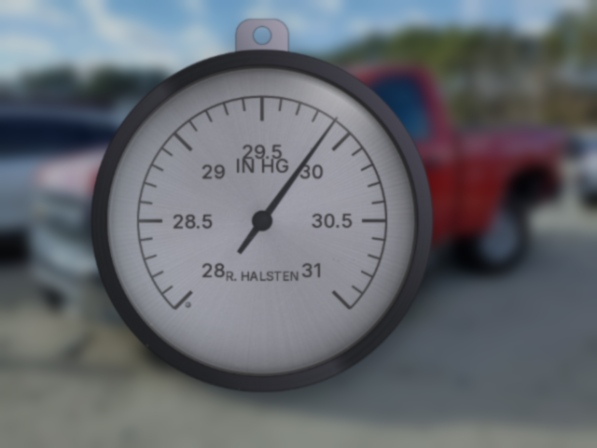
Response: inHg 29.9
